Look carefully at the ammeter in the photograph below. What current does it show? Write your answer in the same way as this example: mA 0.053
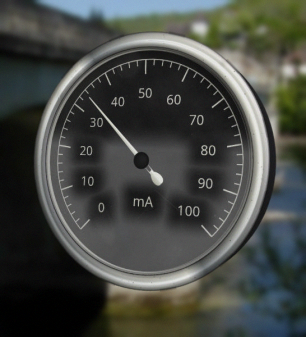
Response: mA 34
